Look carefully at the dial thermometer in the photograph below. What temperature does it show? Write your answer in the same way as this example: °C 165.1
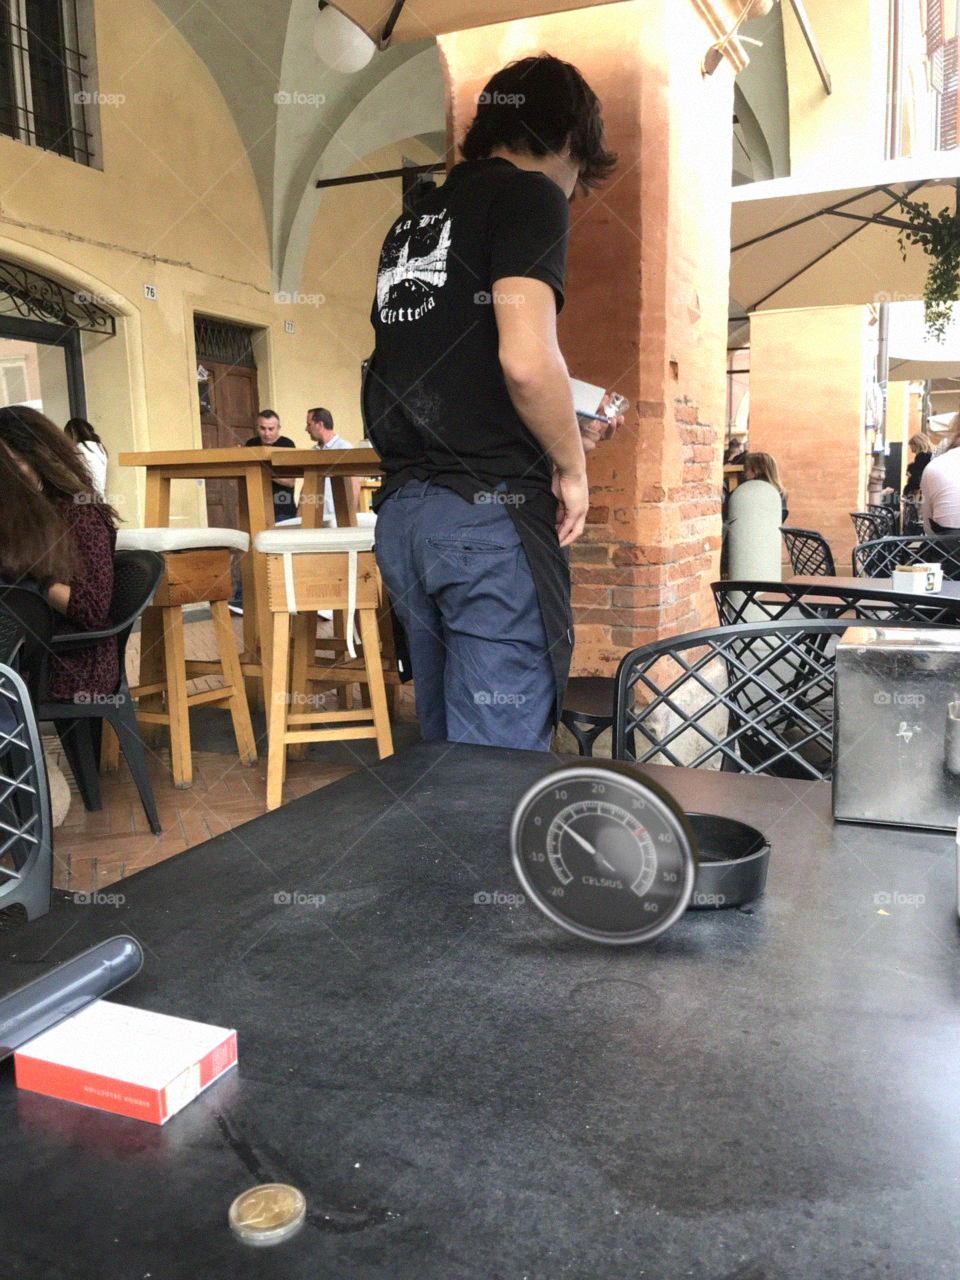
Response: °C 5
